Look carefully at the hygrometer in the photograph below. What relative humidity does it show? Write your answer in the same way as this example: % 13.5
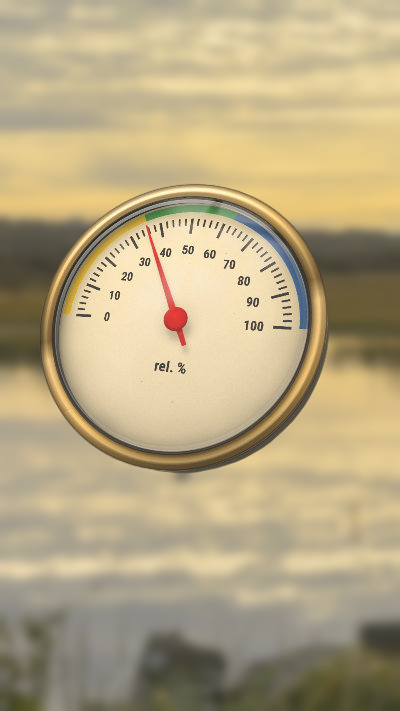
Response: % 36
